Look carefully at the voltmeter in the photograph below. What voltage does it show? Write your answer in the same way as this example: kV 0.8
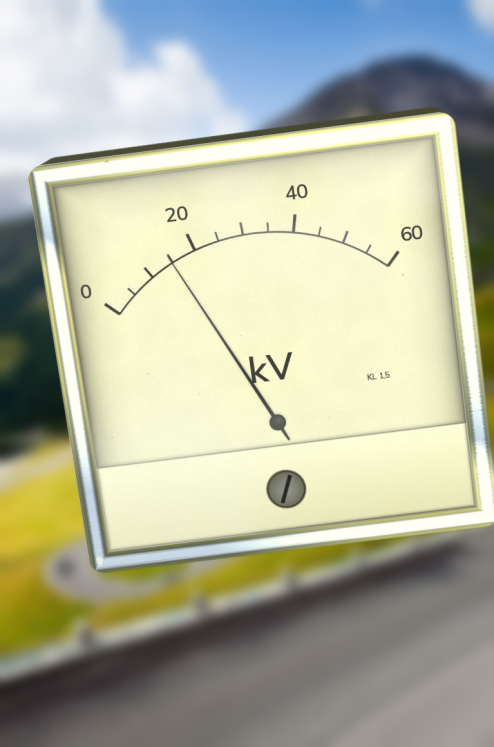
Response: kV 15
